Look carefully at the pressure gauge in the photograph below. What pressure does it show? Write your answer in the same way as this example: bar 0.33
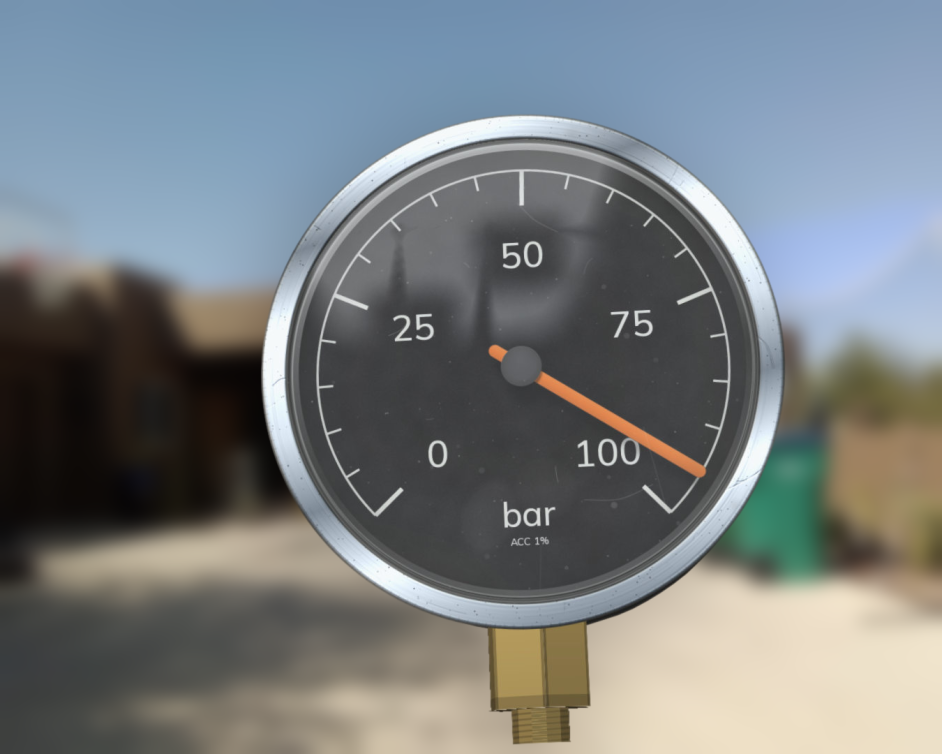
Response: bar 95
